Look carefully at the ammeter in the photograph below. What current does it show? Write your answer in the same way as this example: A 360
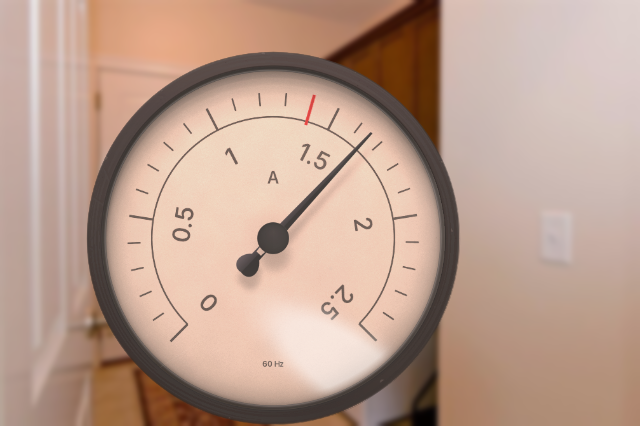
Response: A 1.65
